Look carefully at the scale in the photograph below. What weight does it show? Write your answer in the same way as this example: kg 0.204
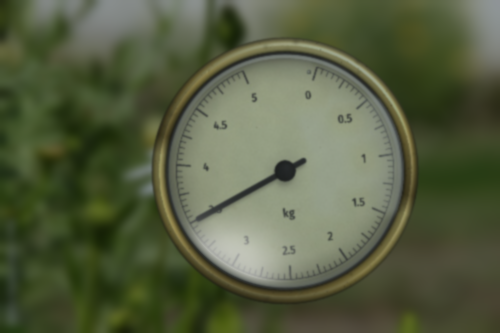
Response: kg 3.5
